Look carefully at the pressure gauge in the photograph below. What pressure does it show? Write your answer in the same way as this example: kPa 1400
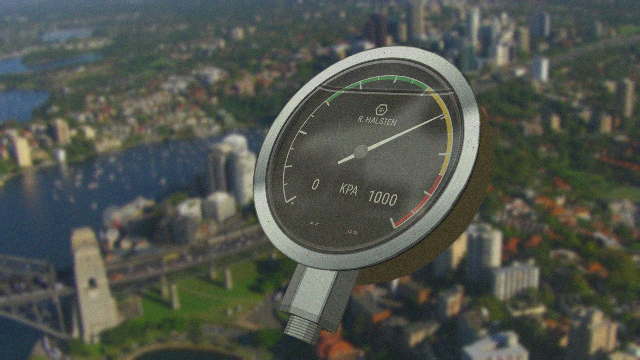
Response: kPa 700
